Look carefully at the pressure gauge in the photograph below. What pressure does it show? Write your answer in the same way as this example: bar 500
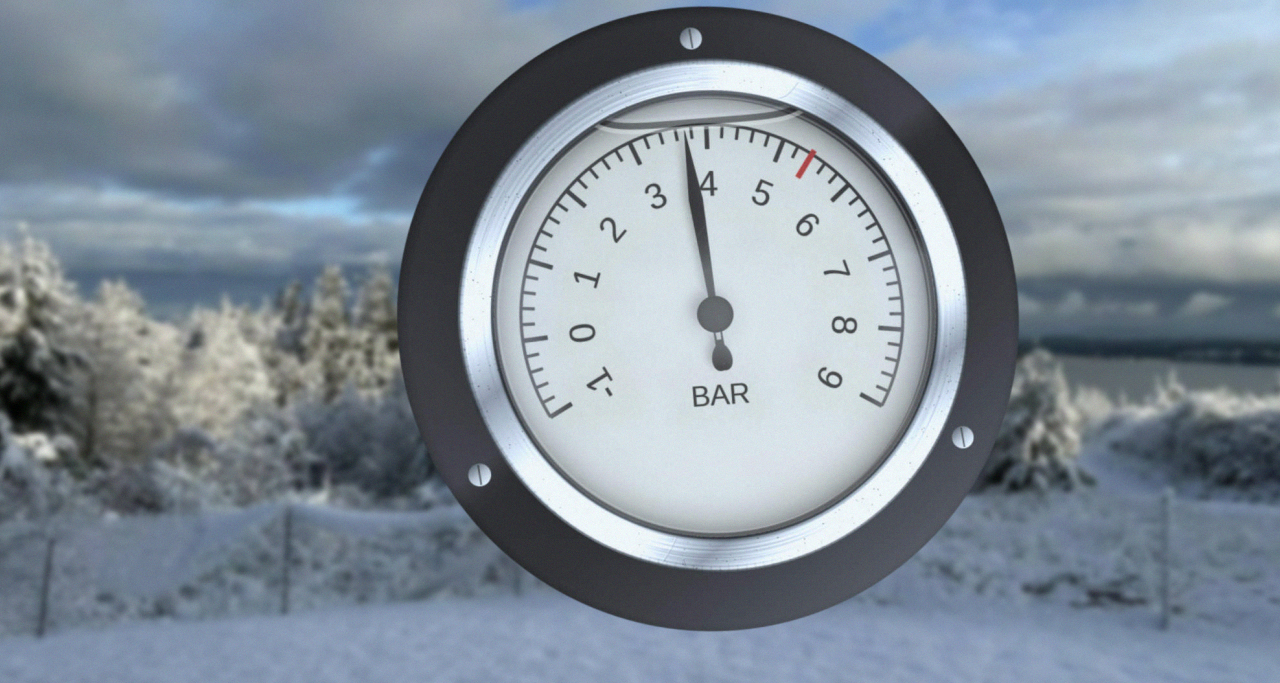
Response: bar 3.7
